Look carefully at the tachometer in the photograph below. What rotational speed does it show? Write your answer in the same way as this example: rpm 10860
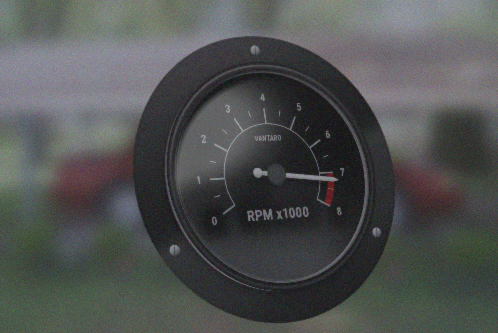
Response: rpm 7250
